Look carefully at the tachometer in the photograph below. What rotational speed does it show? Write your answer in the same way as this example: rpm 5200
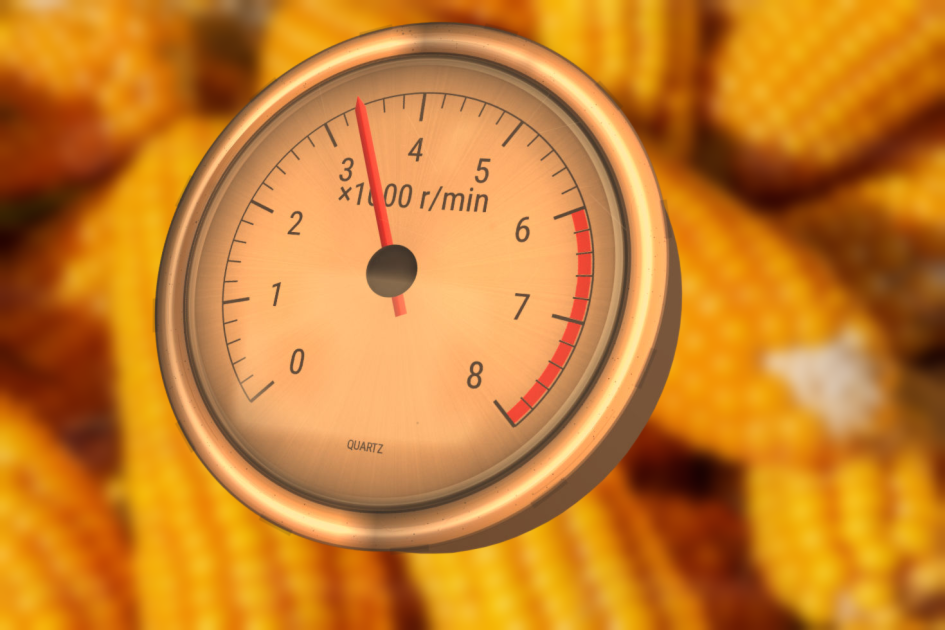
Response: rpm 3400
